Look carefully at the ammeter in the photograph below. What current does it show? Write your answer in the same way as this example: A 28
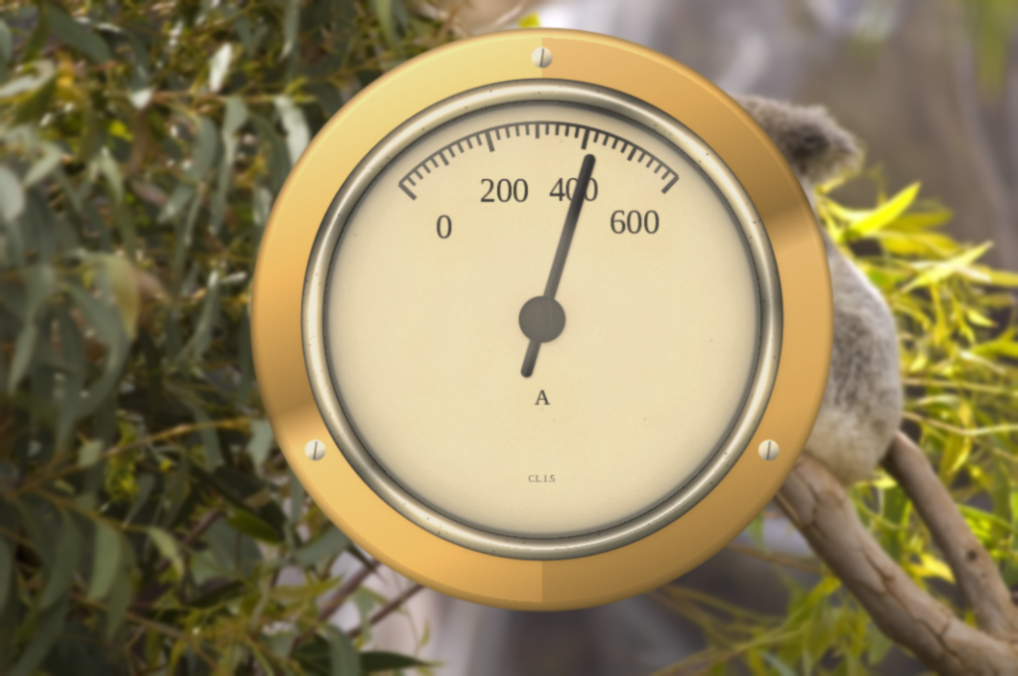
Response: A 420
